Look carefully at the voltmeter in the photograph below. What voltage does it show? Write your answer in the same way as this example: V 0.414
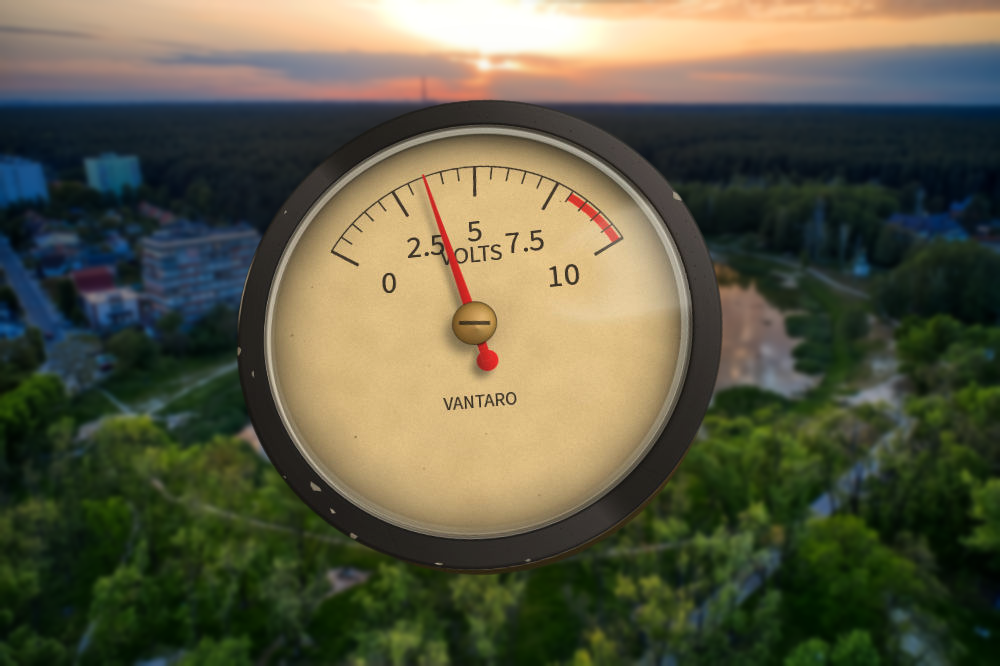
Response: V 3.5
